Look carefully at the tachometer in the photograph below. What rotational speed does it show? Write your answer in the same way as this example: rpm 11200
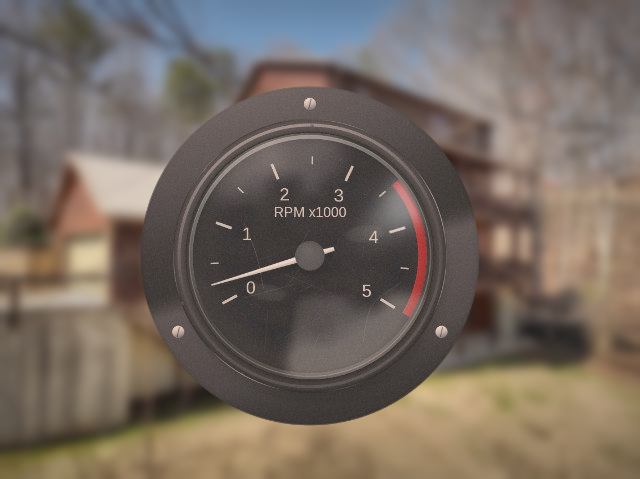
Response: rpm 250
